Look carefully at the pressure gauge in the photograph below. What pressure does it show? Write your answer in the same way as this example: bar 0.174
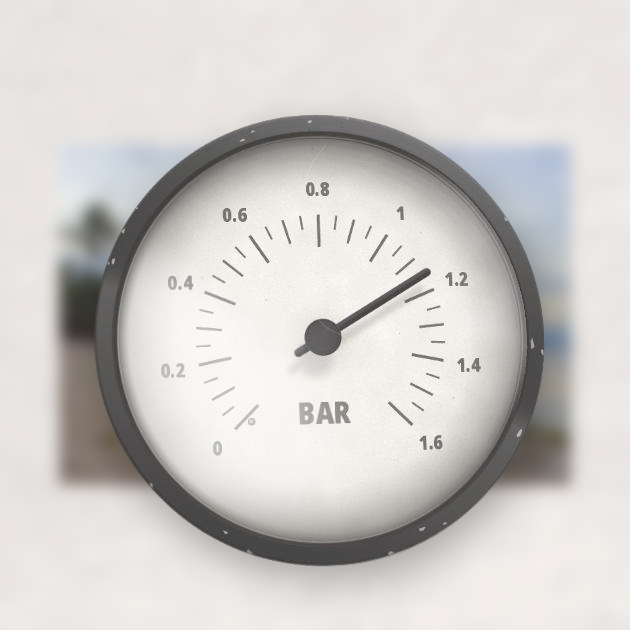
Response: bar 1.15
